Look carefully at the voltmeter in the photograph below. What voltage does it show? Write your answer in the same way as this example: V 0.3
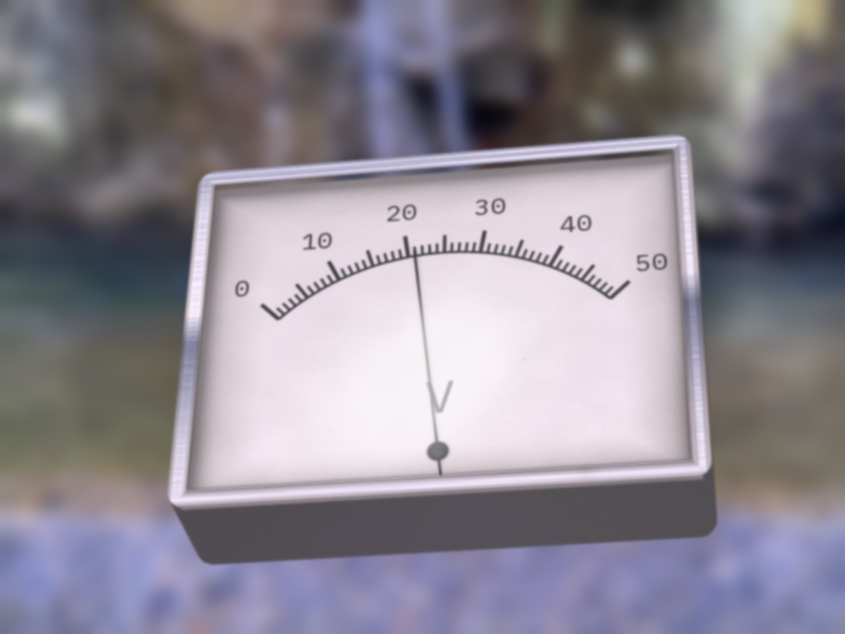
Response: V 21
